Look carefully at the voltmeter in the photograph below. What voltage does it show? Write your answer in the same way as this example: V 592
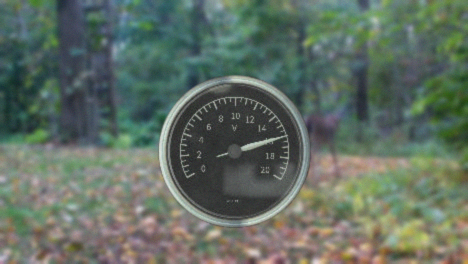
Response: V 16
